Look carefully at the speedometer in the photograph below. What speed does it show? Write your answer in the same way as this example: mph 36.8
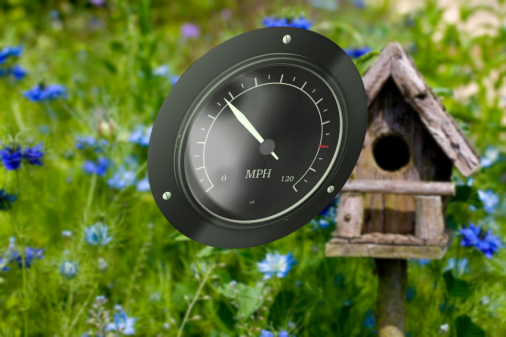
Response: mph 37.5
